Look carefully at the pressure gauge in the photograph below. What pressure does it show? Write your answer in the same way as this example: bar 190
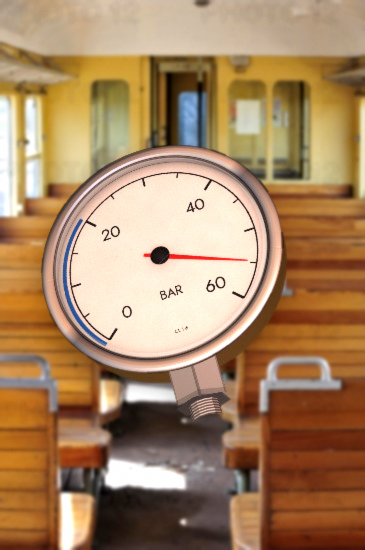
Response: bar 55
